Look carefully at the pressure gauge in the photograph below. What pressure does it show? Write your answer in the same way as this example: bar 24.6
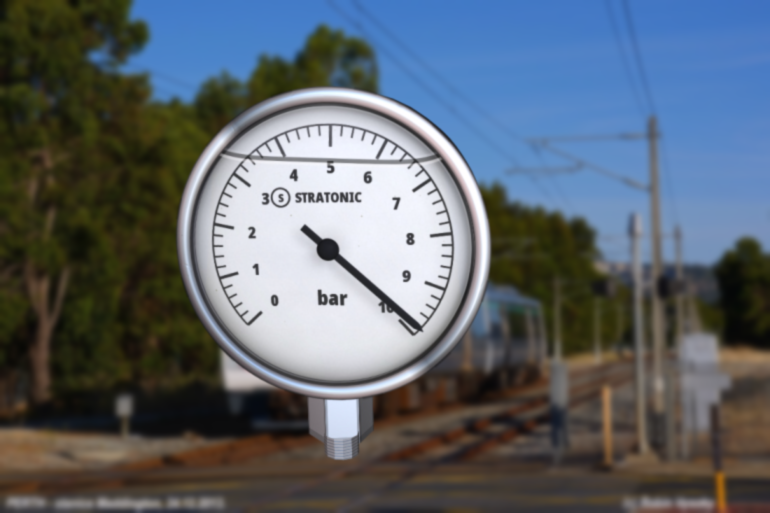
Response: bar 9.8
